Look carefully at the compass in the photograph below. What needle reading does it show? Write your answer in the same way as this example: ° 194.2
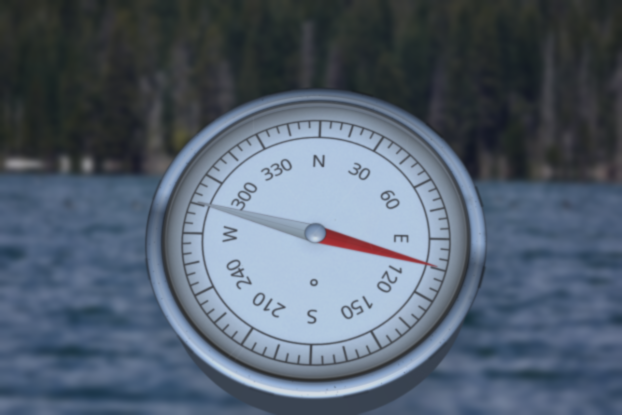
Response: ° 105
